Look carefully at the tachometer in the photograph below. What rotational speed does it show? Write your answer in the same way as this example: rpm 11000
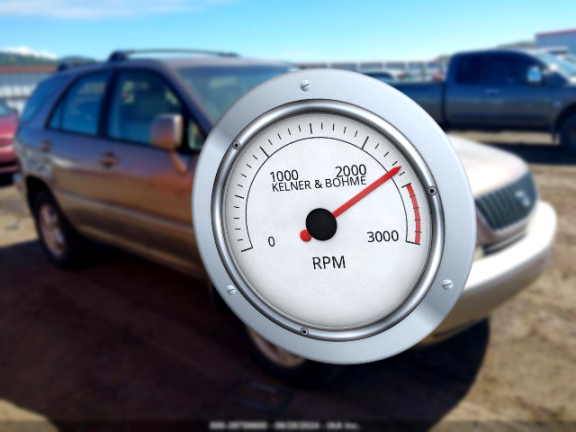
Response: rpm 2350
